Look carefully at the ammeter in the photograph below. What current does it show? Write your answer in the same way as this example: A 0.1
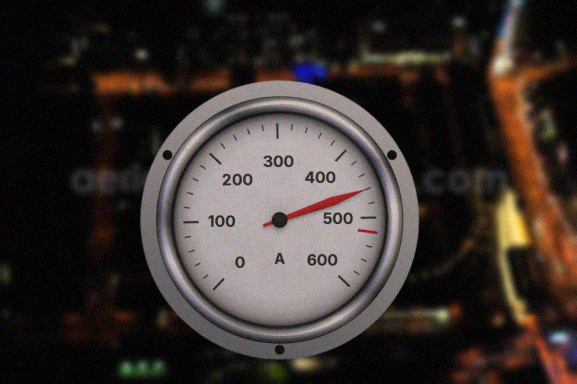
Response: A 460
